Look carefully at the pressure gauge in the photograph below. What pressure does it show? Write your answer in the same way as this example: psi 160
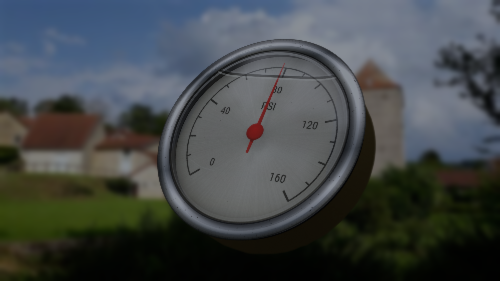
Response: psi 80
